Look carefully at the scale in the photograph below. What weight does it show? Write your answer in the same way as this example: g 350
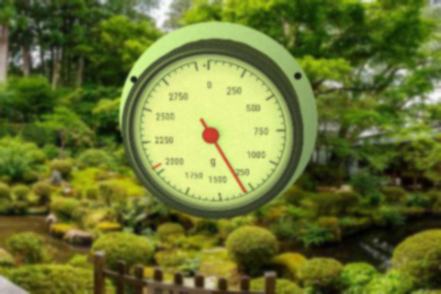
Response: g 1300
